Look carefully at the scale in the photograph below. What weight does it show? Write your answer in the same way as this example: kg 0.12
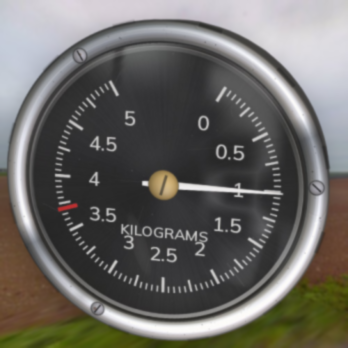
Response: kg 1
